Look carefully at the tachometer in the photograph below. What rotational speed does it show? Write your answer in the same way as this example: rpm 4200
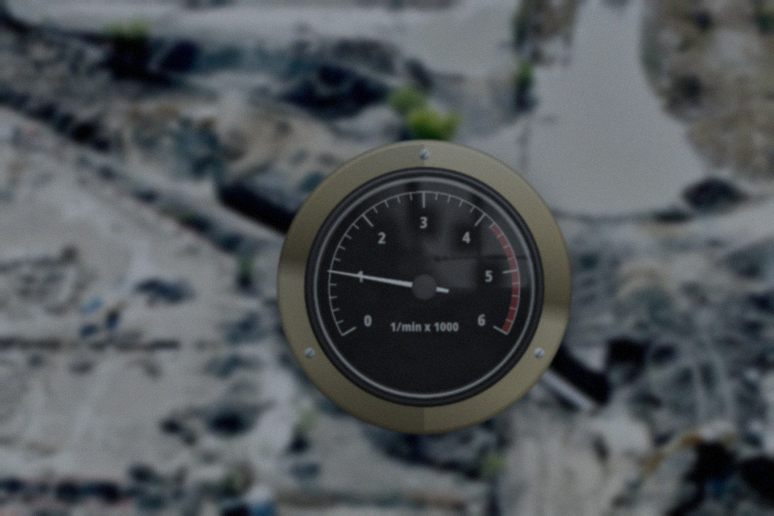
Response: rpm 1000
